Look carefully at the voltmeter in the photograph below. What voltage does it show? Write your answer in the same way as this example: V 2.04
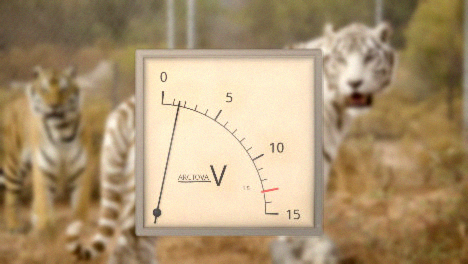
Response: V 1.5
